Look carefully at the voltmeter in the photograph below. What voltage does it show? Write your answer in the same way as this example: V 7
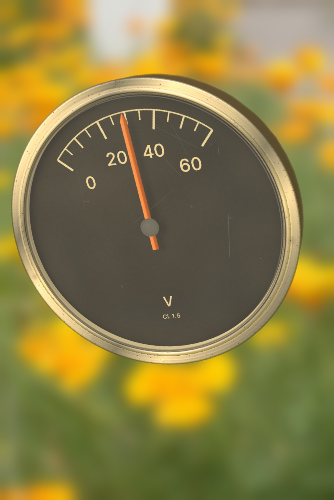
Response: V 30
